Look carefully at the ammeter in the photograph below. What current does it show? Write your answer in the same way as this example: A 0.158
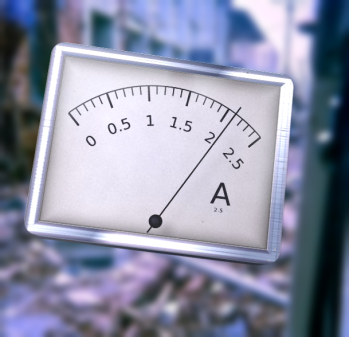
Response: A 2.1
